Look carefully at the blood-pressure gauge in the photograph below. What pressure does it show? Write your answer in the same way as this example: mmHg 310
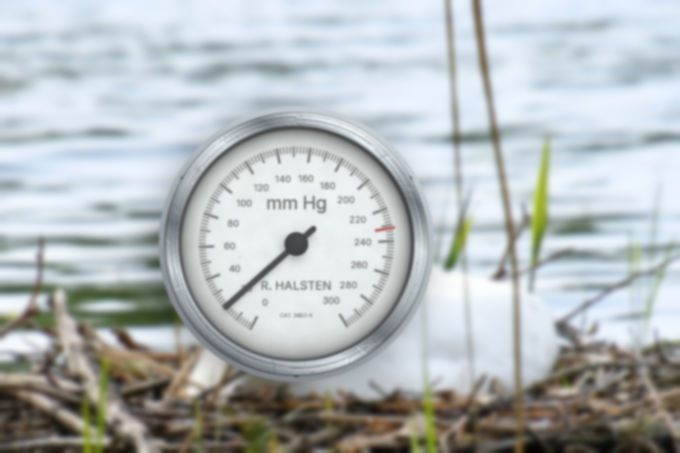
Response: mmHg 20
